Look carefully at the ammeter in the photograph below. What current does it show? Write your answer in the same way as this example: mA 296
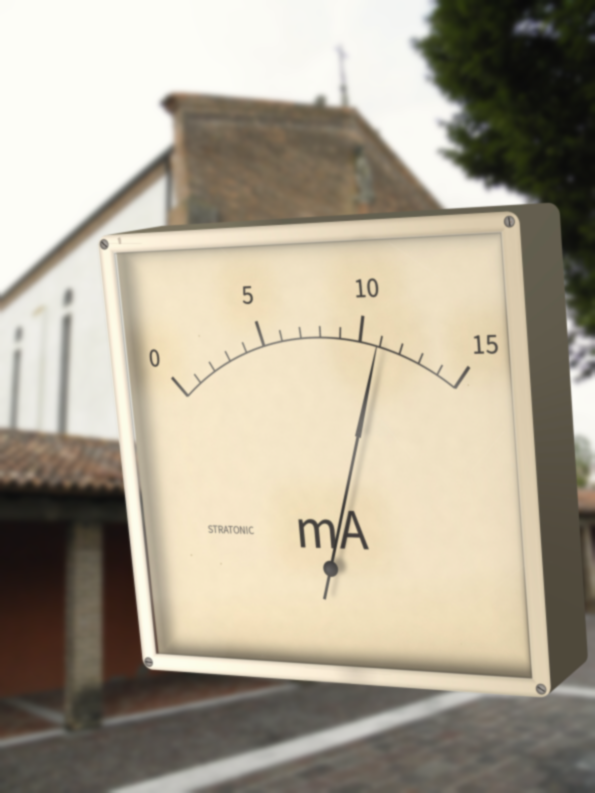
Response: mA 11
